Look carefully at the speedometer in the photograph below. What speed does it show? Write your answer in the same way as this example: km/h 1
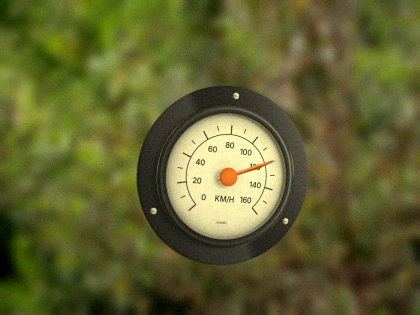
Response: km/h 120
